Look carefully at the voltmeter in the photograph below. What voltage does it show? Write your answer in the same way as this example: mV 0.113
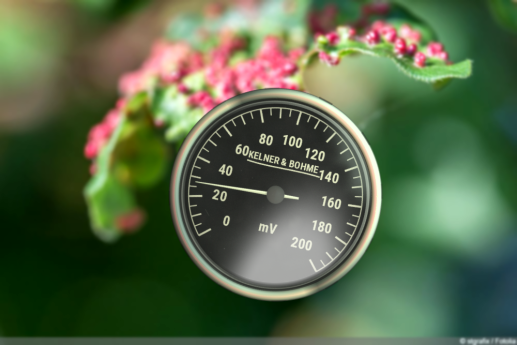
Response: mV 27.5
